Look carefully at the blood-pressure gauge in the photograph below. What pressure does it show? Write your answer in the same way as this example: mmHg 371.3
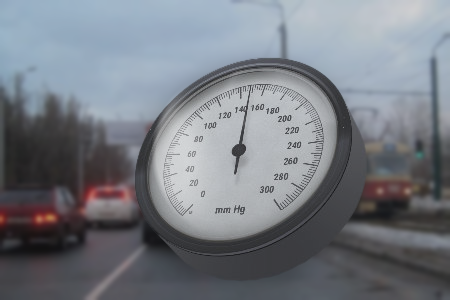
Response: mmHg 150
